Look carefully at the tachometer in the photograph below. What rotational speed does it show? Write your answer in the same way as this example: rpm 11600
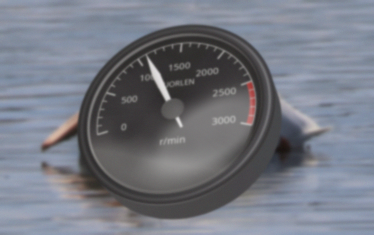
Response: rpm 1100
